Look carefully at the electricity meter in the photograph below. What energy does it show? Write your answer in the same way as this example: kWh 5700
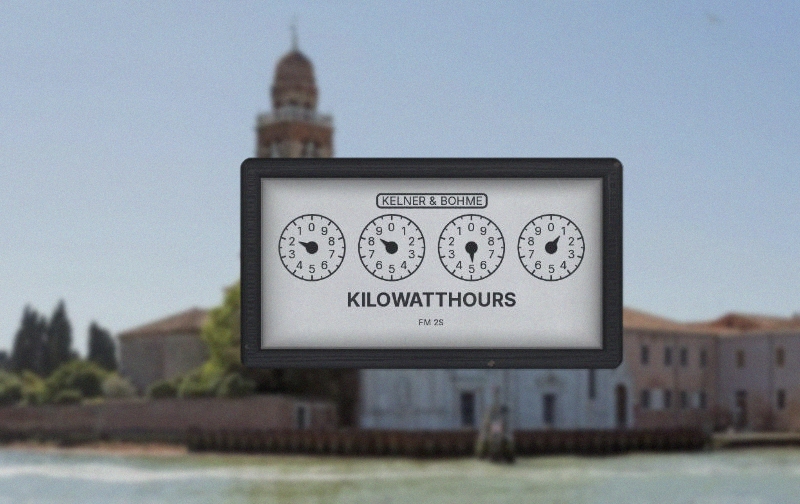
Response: kWh 1851
